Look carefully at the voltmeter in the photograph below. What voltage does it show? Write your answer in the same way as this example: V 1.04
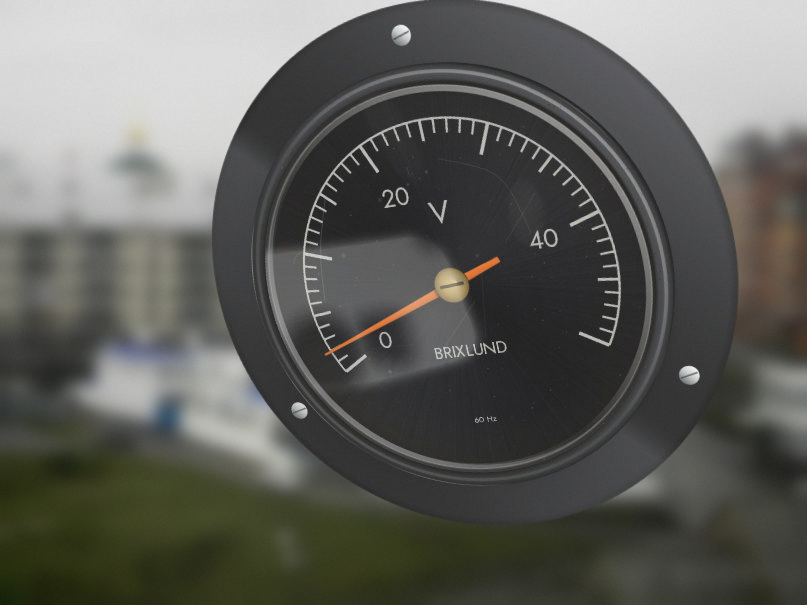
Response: V 2
